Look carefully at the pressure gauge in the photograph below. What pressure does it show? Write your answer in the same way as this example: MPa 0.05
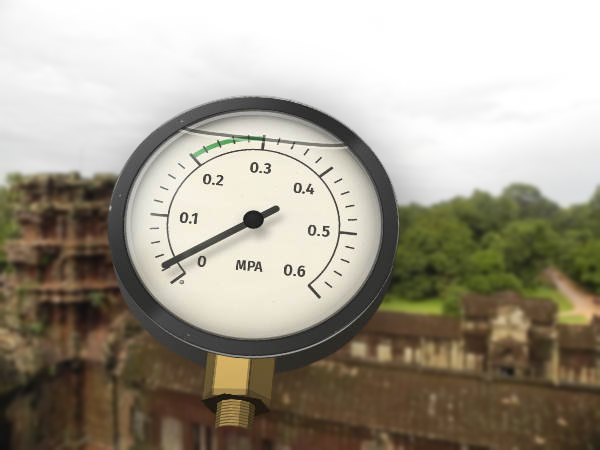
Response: MPa 0.02
